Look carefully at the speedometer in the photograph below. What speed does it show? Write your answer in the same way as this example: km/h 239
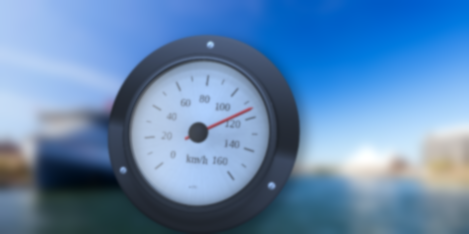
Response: km/h 115
